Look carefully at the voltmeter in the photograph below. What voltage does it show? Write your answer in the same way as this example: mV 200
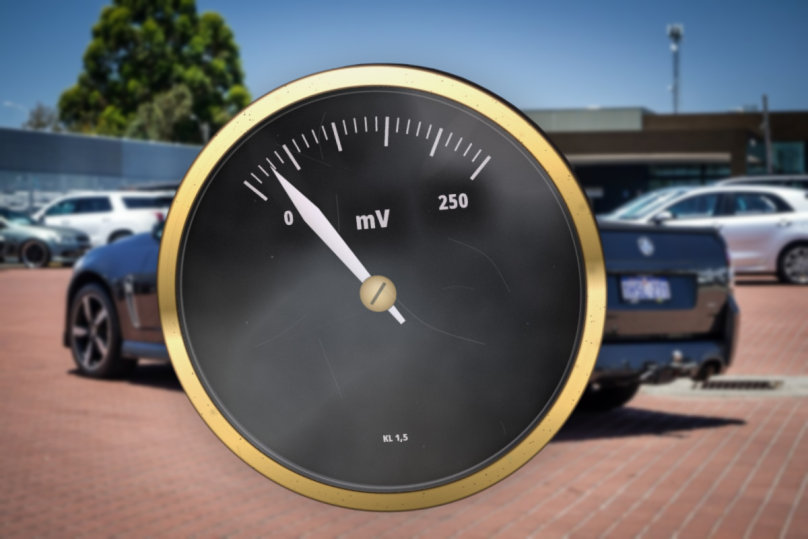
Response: mV 30
